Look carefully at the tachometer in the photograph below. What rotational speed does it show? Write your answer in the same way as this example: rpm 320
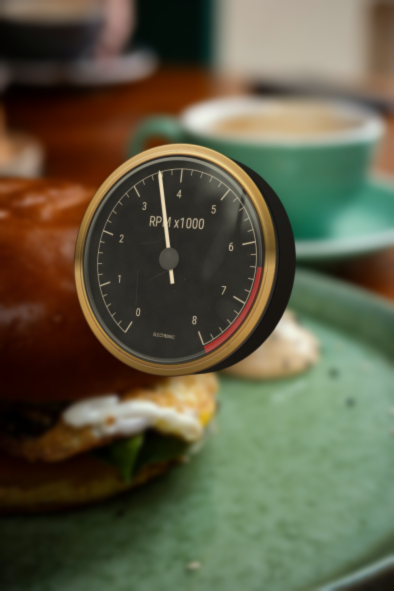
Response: rpm 3600
